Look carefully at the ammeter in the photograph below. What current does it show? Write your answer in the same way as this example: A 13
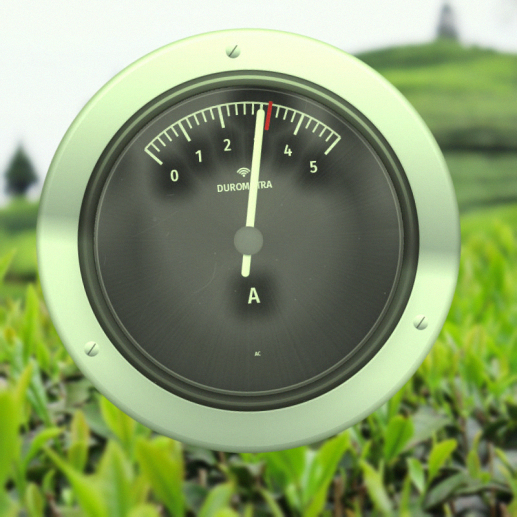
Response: A 3
